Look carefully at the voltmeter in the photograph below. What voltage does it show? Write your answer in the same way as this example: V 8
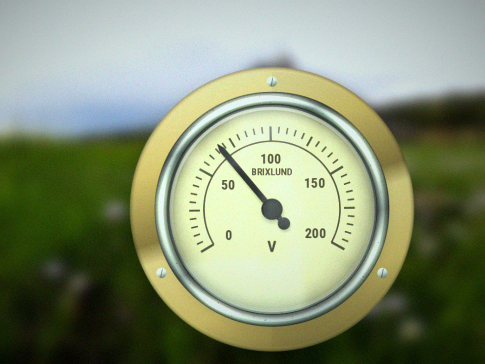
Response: V 67.5
